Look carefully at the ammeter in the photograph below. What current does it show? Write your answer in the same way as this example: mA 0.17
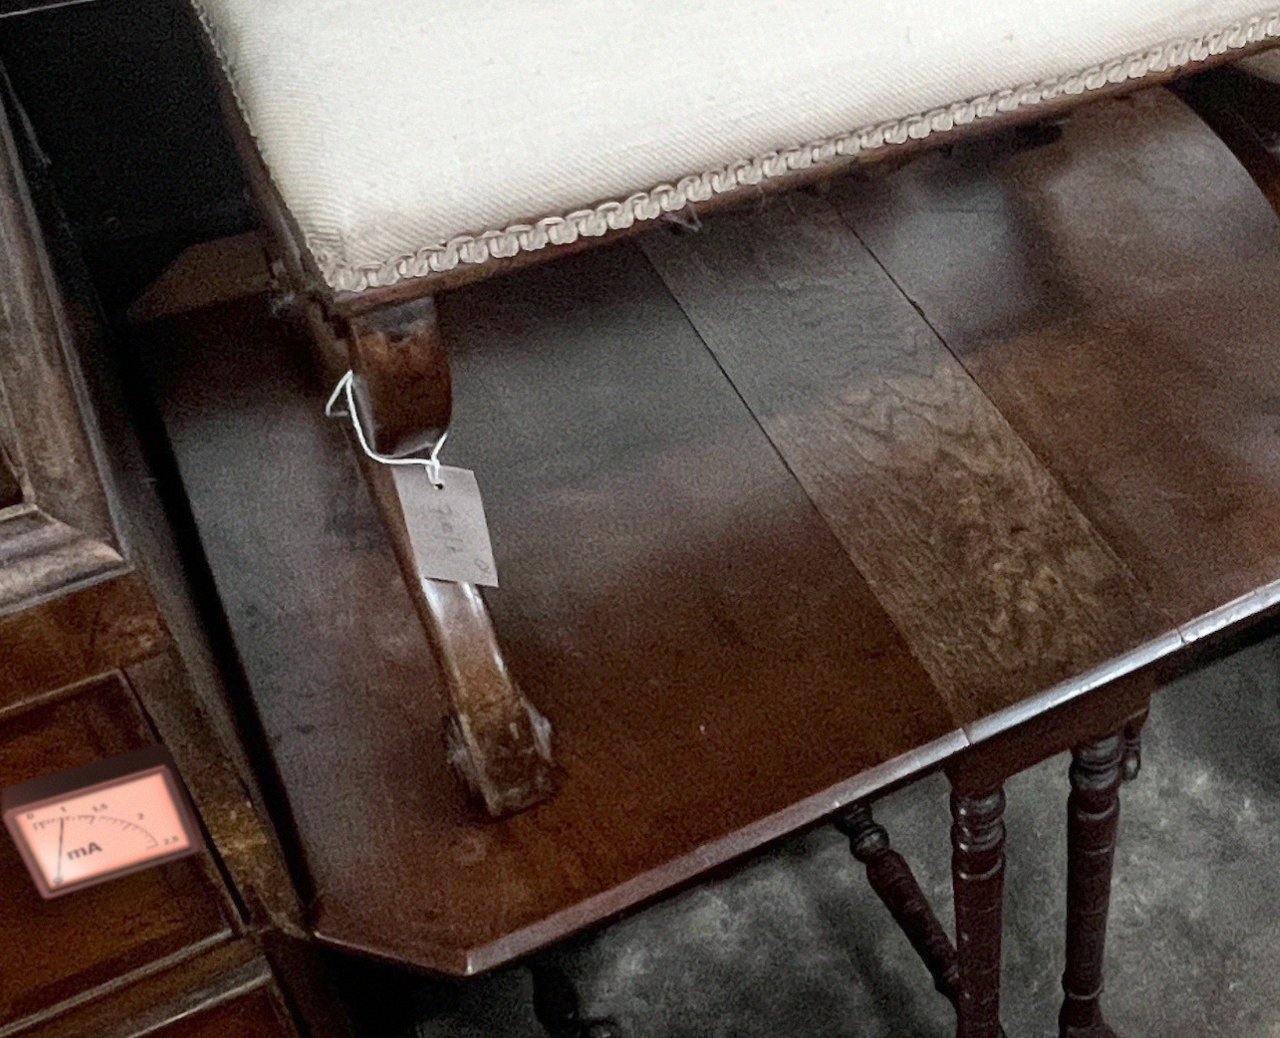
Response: mA 1
